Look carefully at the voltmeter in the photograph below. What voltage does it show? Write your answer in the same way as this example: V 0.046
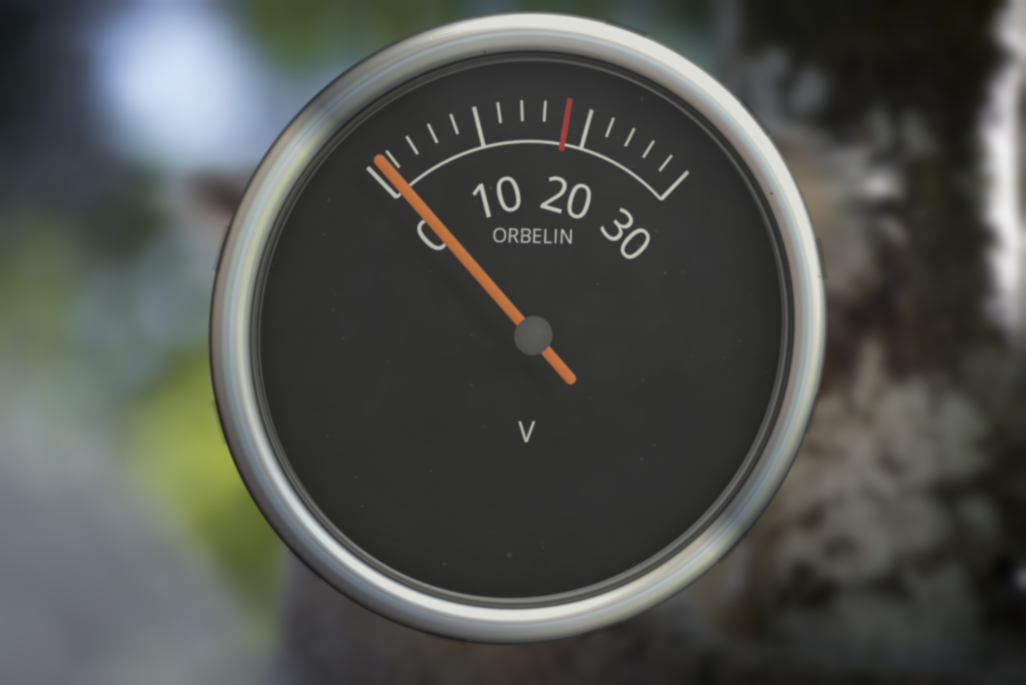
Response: V 1
